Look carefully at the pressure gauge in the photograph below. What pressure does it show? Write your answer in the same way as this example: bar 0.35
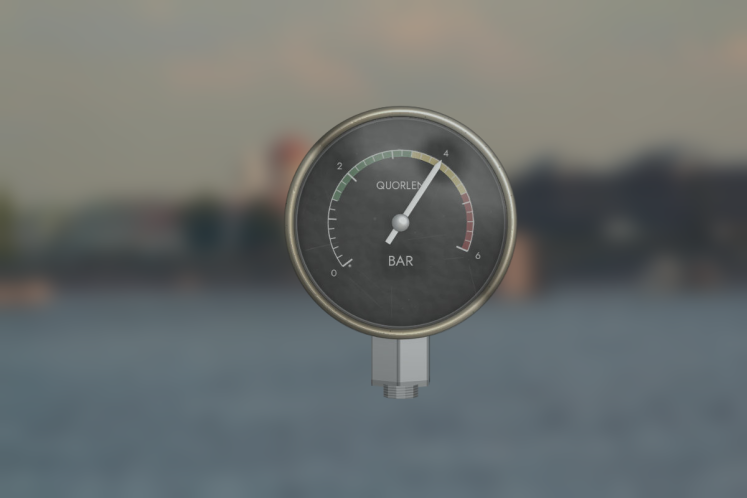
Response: bar 4
